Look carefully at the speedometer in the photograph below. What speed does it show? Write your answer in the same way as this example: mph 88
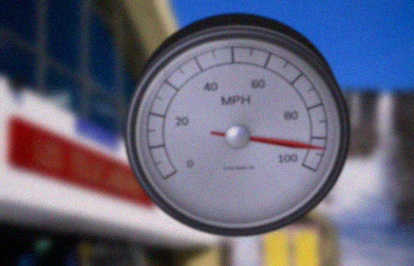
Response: mph 92.5
